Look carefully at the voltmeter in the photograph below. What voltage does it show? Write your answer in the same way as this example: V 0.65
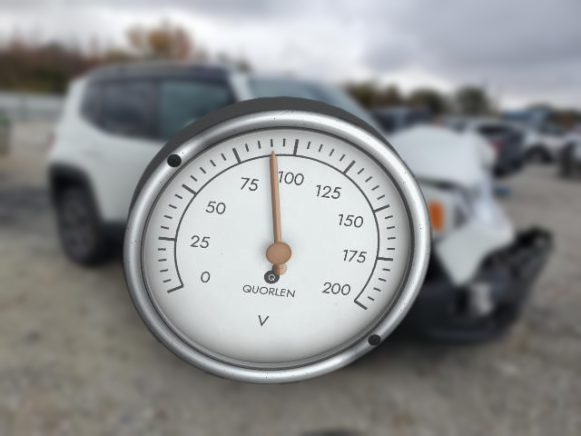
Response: V 90
